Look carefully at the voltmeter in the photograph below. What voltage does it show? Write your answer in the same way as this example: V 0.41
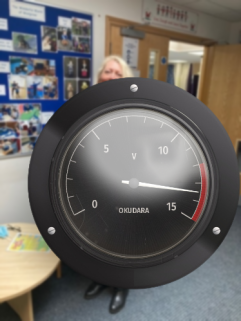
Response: V 13.5
